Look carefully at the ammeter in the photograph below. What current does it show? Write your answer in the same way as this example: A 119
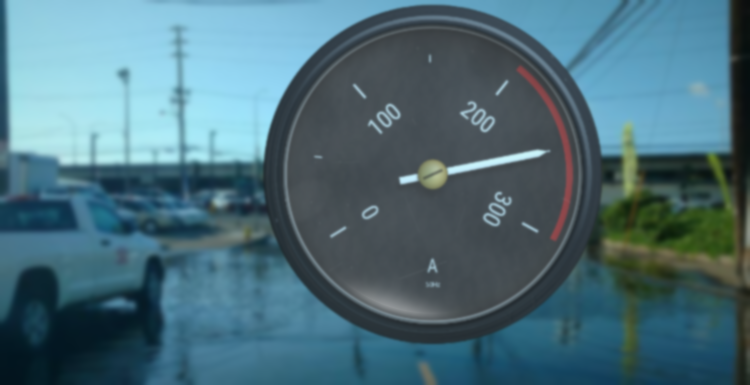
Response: A 250
